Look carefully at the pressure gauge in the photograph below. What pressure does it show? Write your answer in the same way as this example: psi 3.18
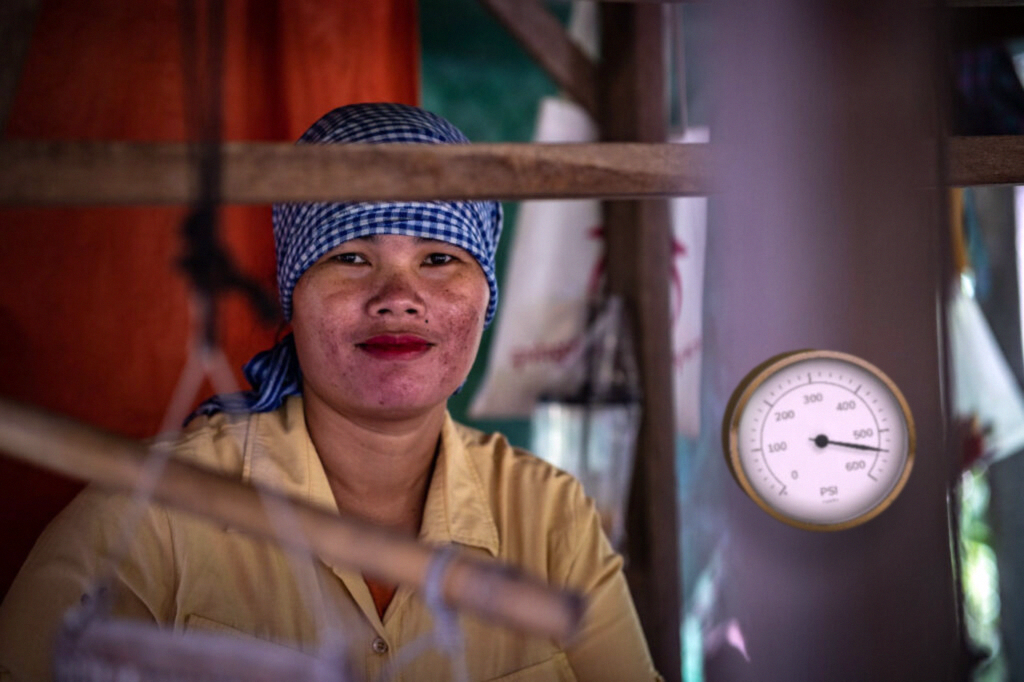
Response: psi 540
